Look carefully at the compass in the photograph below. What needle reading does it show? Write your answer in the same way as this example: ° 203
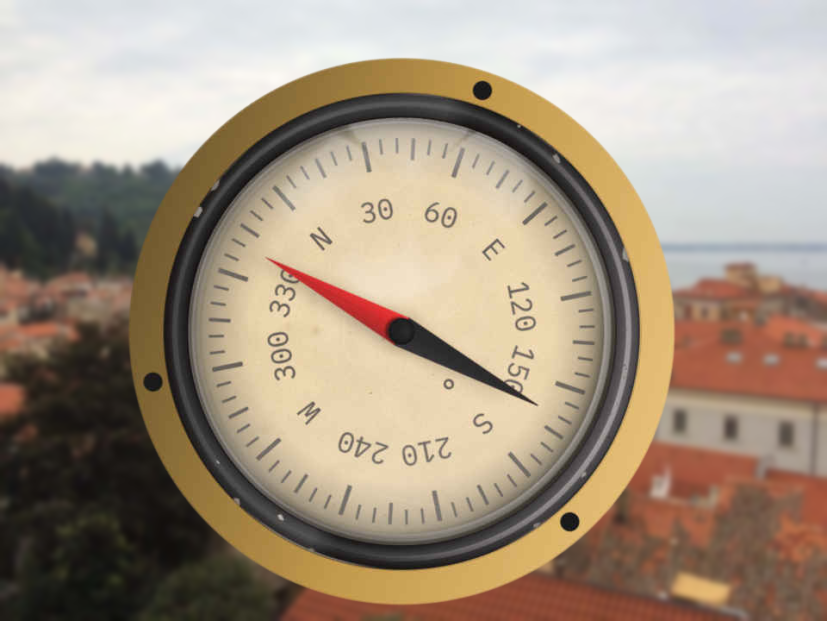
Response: ° 340
